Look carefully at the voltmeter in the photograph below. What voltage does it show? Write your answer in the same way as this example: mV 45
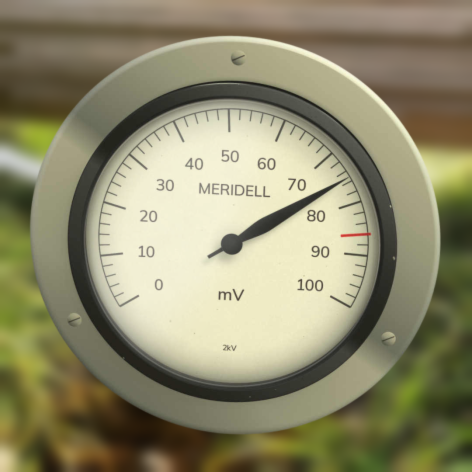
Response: mV 75
